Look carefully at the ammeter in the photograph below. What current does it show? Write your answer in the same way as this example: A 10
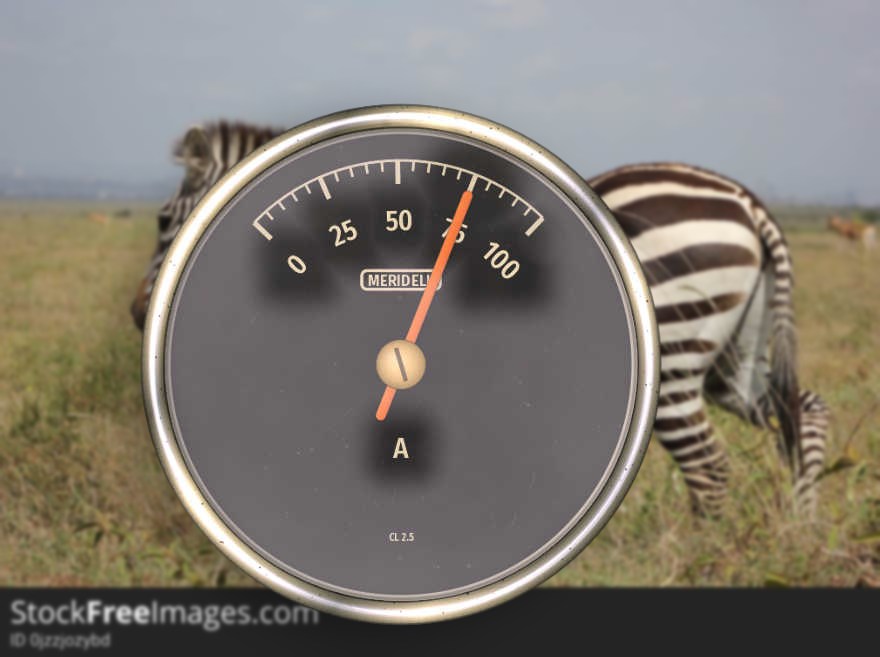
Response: A 75
